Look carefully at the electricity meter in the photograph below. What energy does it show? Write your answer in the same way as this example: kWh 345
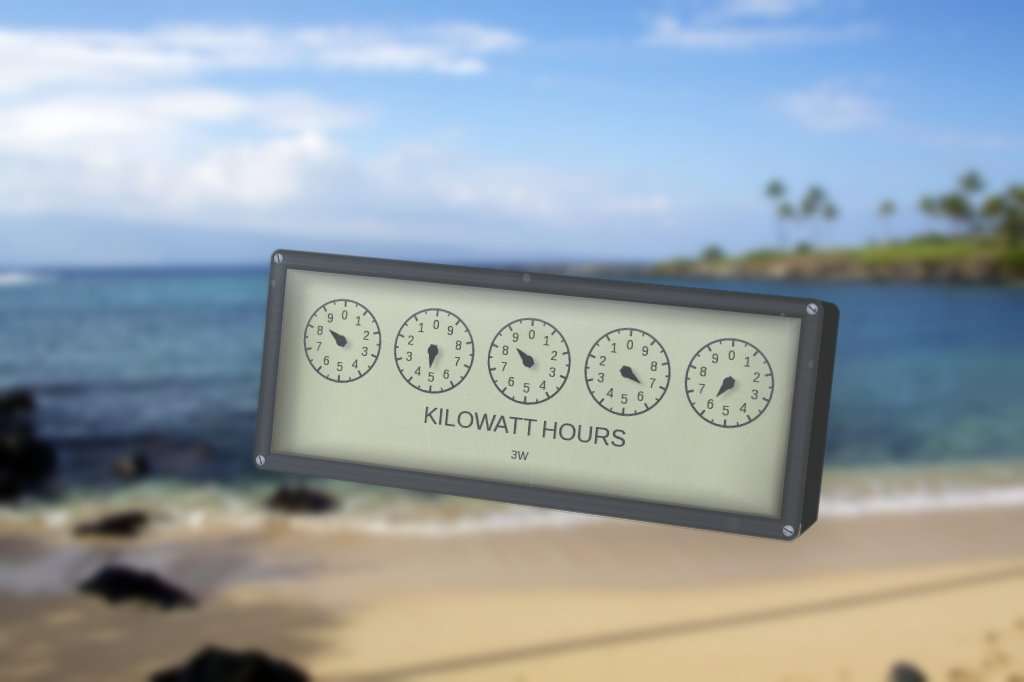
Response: kWh 84866
